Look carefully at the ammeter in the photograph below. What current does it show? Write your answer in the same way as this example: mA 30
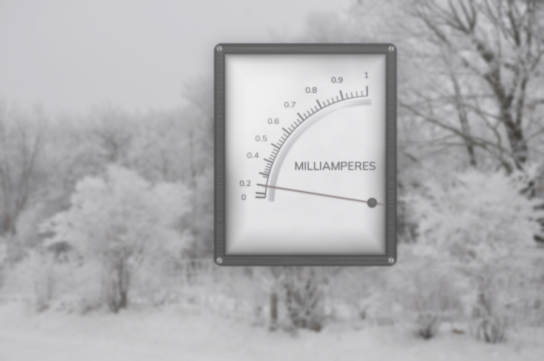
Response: mA 0.2
